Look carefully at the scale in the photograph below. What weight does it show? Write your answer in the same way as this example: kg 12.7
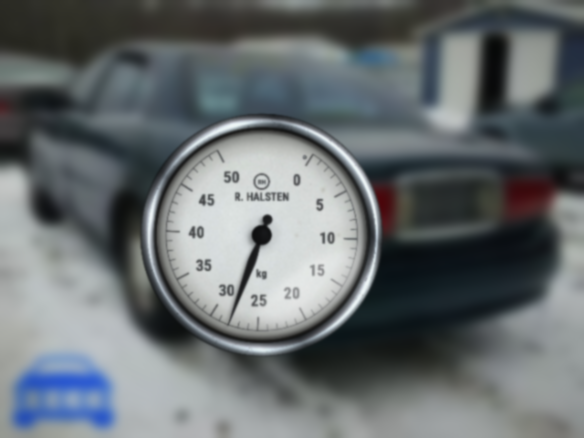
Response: kg 28
